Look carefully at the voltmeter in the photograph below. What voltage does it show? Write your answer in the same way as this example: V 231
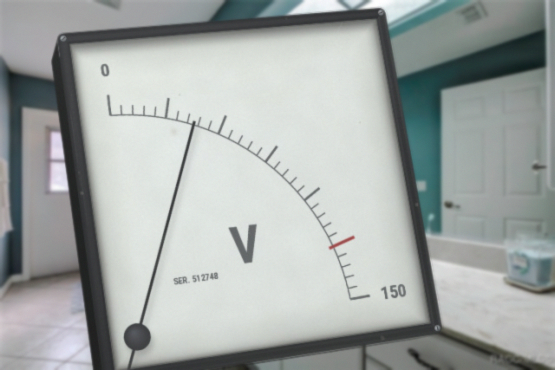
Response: V 37.5
